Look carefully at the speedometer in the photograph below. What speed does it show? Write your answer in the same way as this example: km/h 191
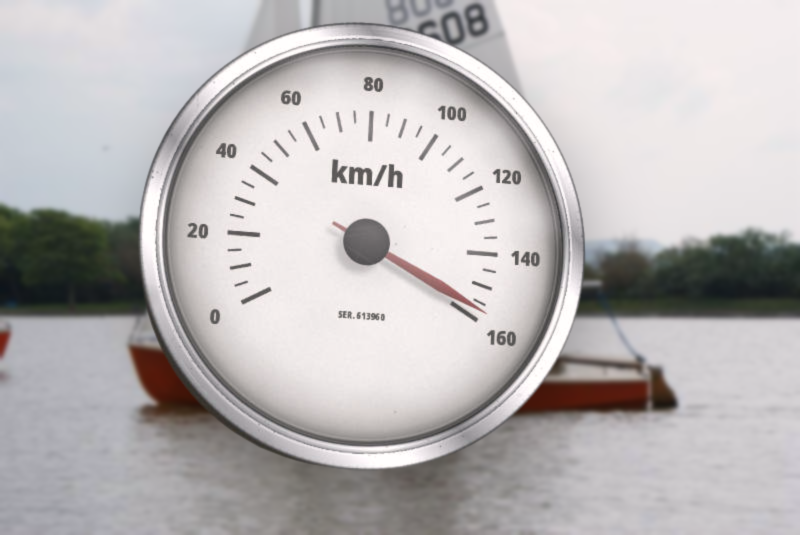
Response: km/h 157.5
